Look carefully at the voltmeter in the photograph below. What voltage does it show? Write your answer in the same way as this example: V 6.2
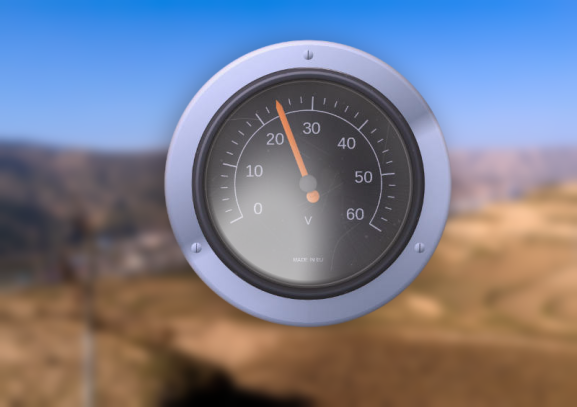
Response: V 24
